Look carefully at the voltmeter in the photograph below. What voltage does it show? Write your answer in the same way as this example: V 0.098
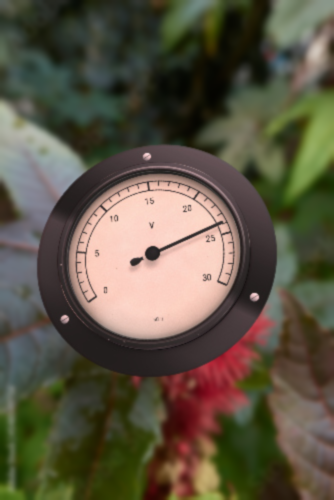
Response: V 24
